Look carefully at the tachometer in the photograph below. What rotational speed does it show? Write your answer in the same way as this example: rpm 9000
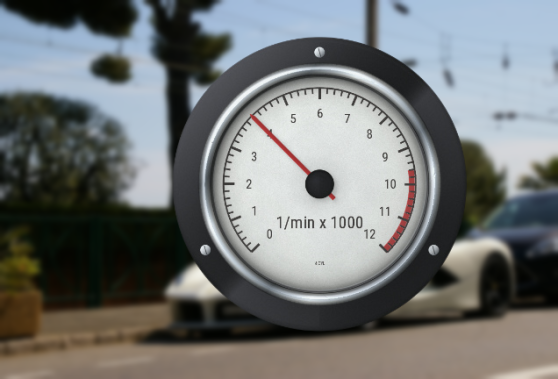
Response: rpm 4000
